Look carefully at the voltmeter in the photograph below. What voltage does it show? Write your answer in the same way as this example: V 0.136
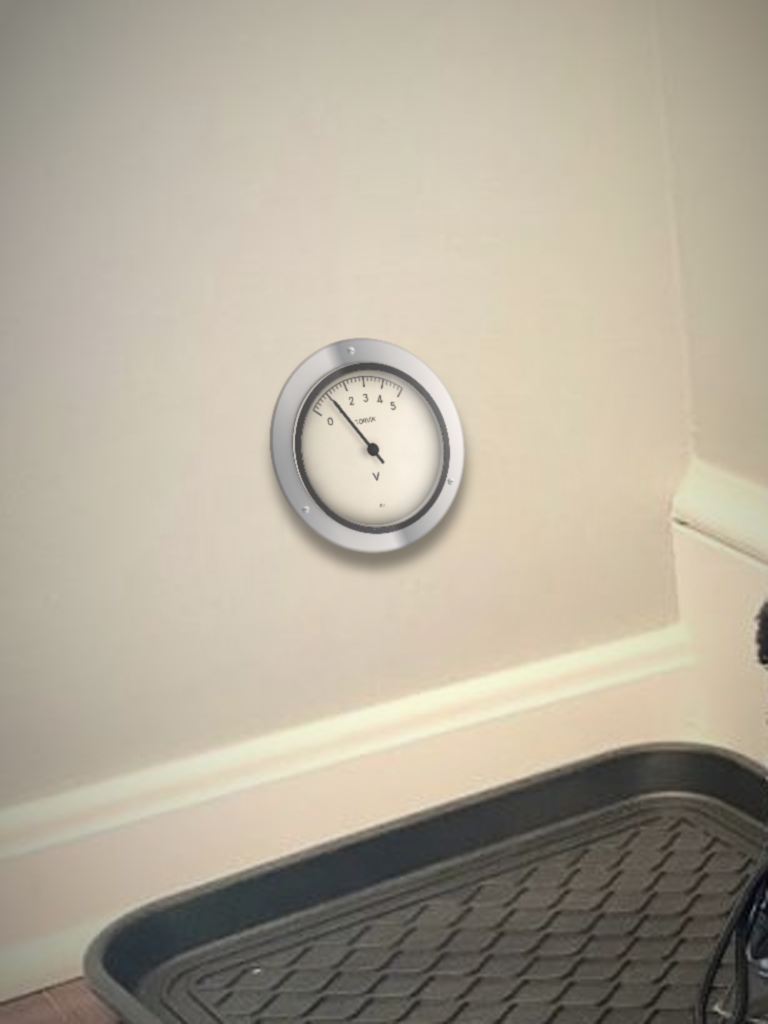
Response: V 1
